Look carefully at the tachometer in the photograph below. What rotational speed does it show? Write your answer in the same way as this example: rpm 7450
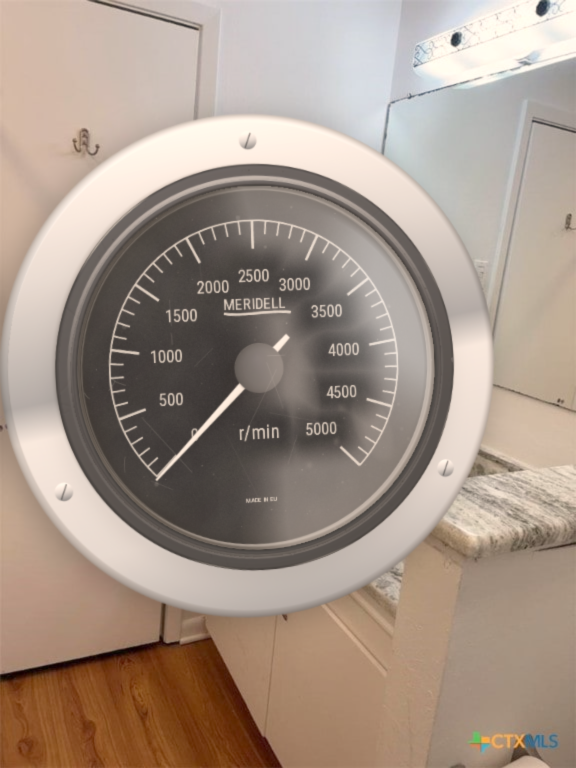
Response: rpm 0
